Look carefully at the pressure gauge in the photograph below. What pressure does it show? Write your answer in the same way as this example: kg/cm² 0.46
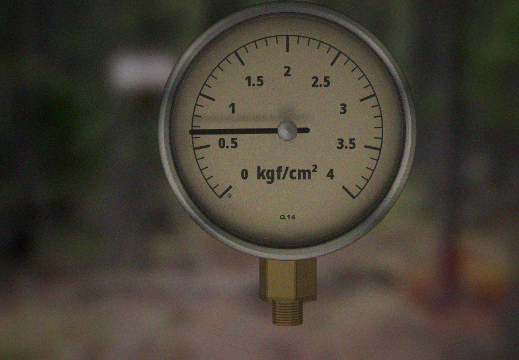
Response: kg/cm² 0.65
